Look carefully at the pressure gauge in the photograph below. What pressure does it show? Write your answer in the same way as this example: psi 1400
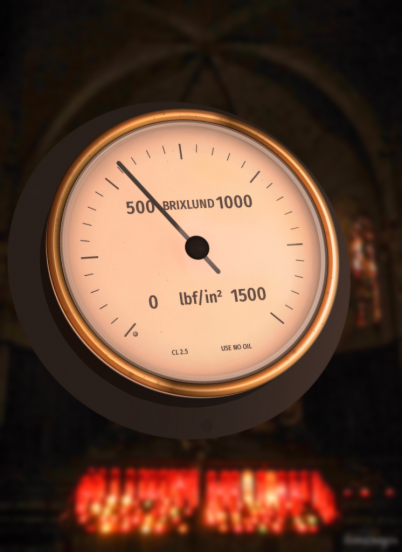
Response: psi 550
